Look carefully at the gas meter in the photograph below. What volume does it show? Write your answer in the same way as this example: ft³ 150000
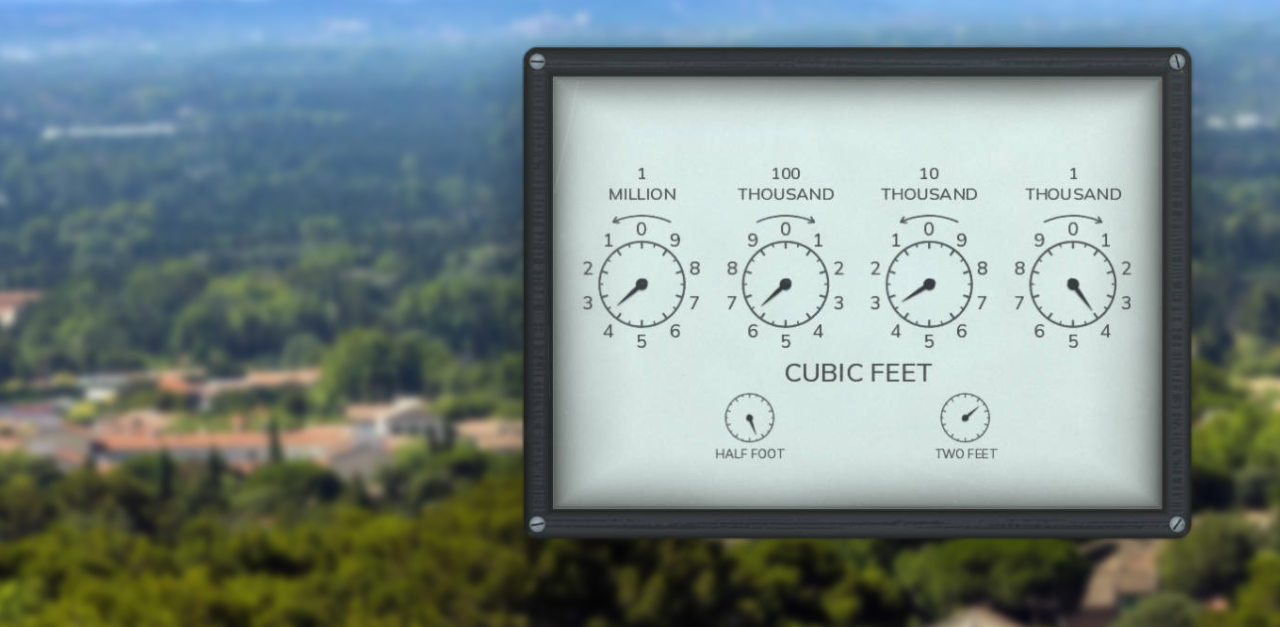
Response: ft³ 363400
